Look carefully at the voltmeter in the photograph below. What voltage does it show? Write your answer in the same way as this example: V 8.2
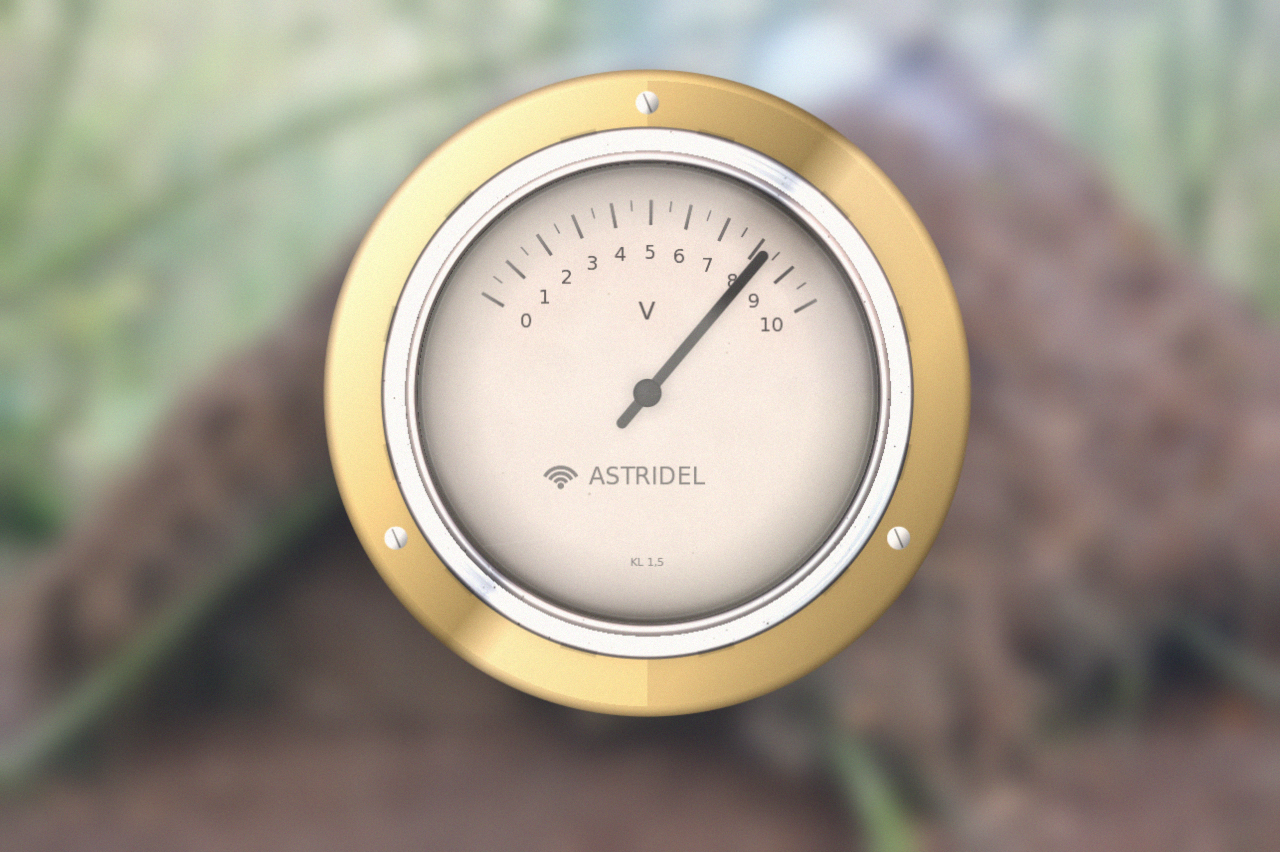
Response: V 8.25
